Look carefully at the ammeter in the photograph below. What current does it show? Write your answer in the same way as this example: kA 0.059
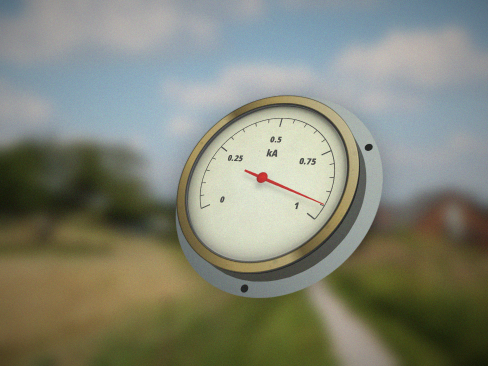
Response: kA 0.95
